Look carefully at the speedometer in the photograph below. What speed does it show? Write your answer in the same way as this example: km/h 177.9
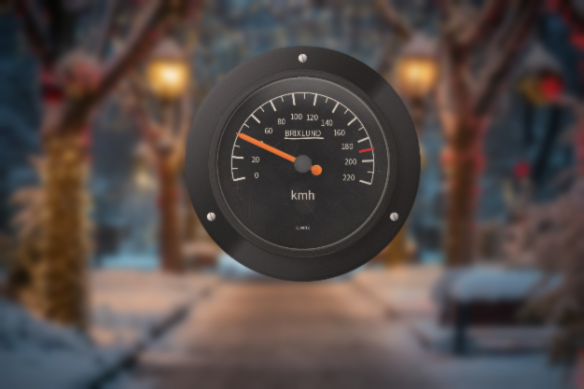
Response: km/h 40
